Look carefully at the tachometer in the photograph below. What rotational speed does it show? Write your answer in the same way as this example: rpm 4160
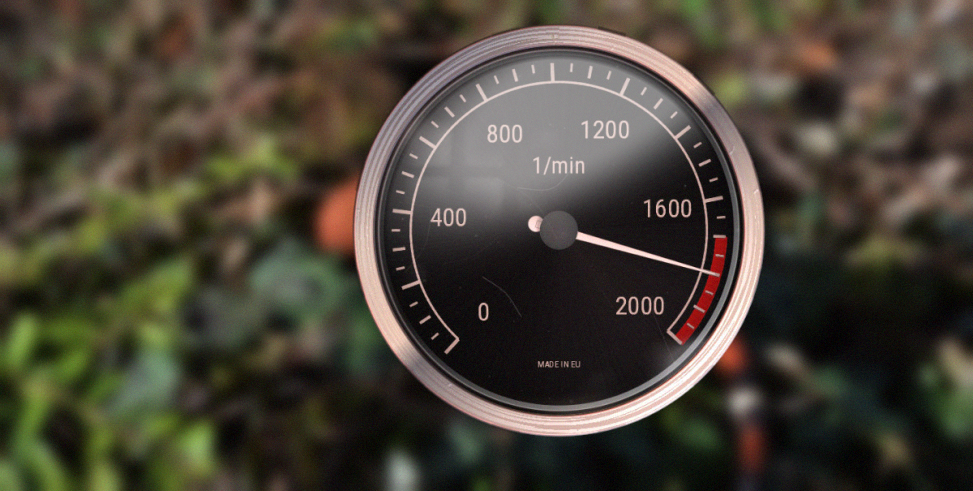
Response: rpm 1800
